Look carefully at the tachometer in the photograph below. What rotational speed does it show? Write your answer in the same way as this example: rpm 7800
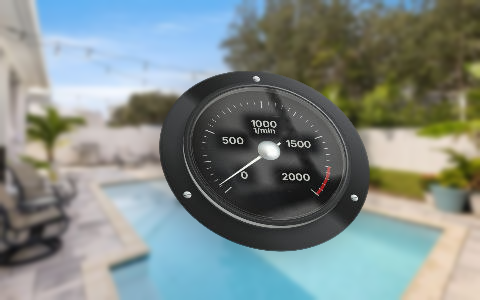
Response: rpm 50
